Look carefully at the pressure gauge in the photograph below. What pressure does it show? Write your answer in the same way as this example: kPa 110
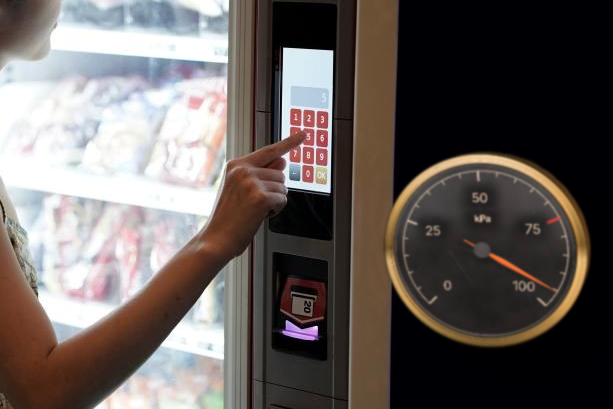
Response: kPa 95
